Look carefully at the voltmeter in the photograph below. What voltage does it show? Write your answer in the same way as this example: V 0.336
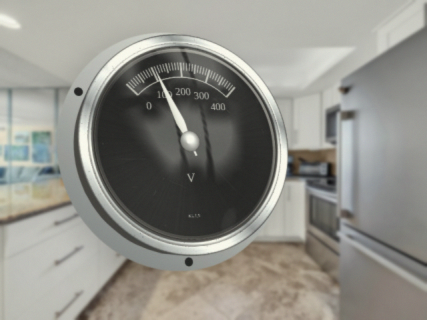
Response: V 100
